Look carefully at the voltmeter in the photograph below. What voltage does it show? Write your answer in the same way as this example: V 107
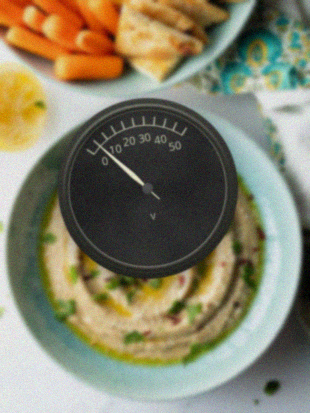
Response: V 5
